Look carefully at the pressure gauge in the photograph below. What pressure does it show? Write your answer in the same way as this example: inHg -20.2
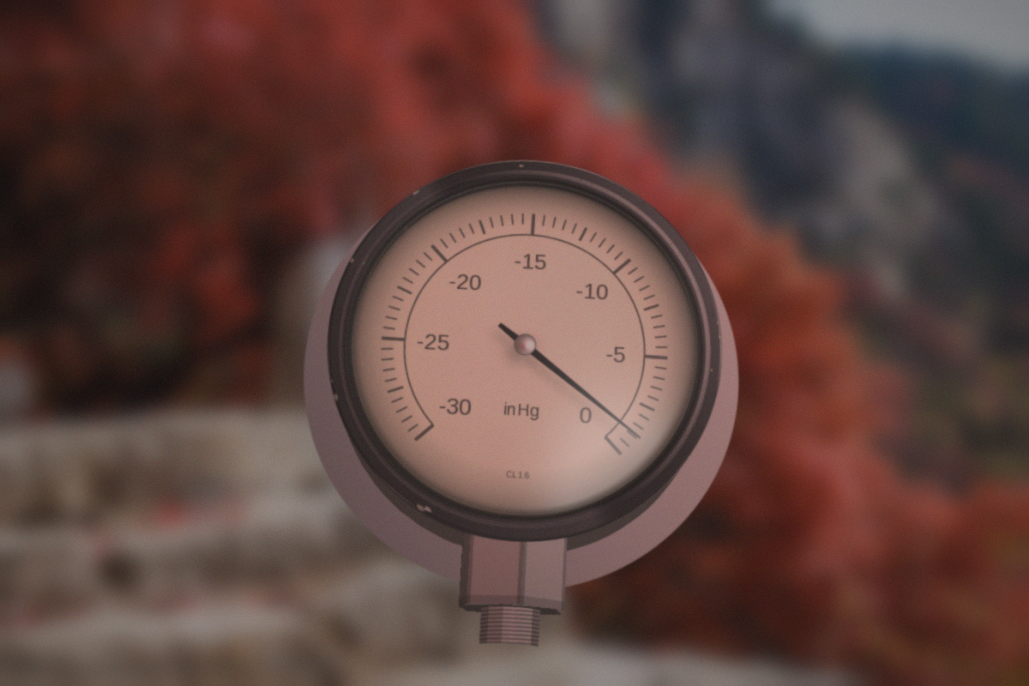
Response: inHg -1
